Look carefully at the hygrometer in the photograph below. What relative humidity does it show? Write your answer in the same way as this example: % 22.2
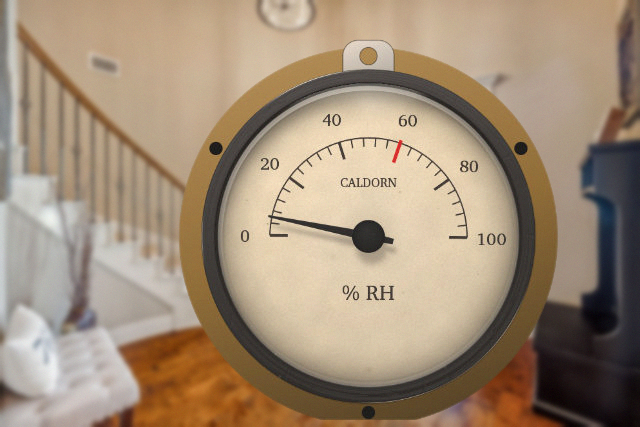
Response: % 6
